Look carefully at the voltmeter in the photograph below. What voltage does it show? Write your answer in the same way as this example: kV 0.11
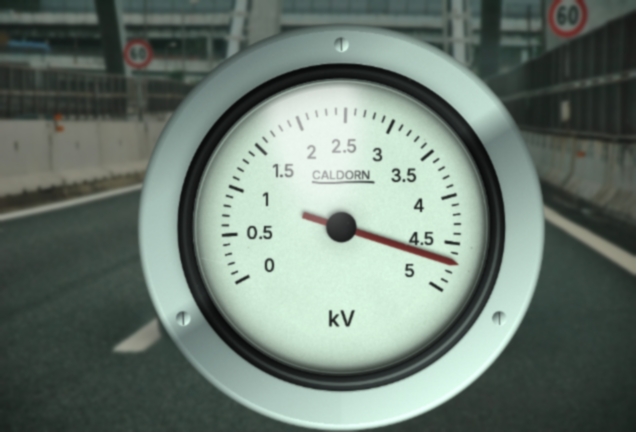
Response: kV 4.7
